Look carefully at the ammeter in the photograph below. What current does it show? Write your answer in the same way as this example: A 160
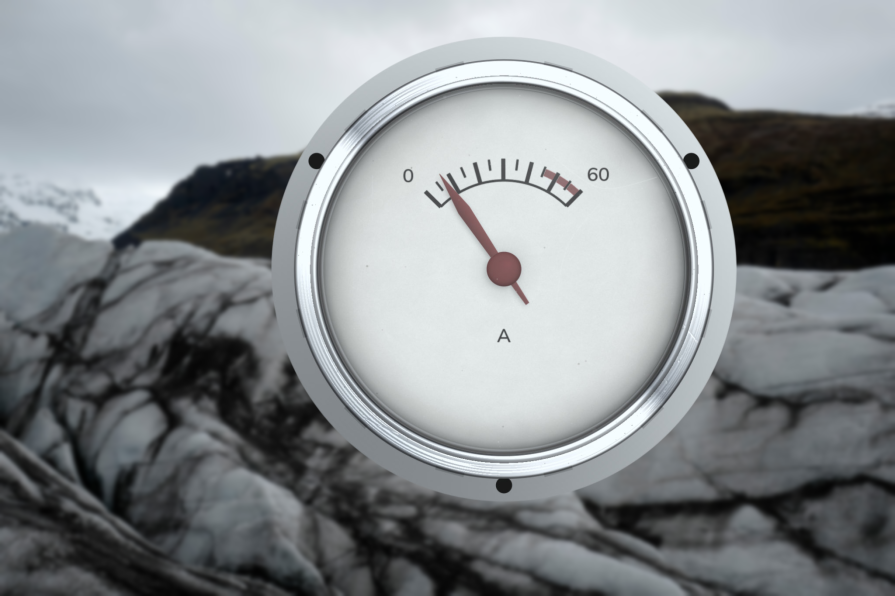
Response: A 7.5
